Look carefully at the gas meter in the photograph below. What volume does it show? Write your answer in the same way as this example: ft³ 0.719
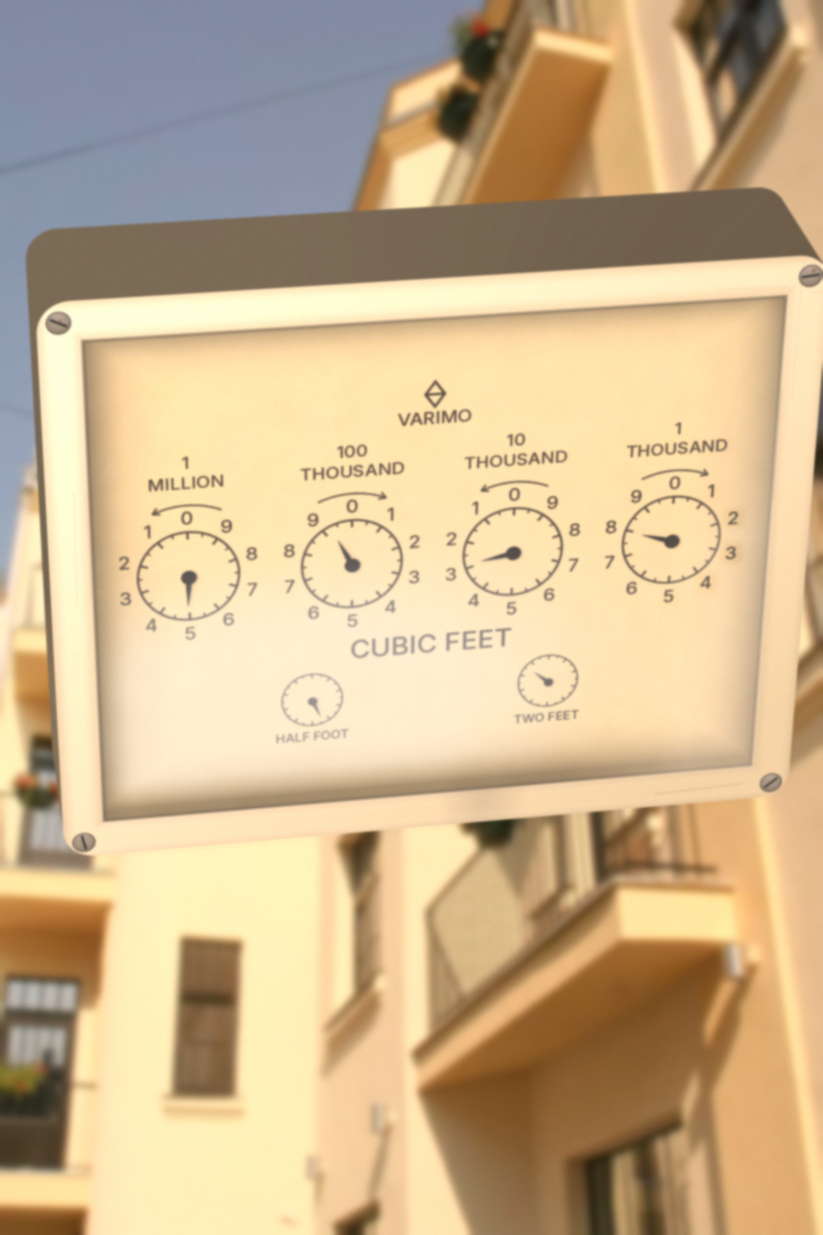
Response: ft³ 492800
